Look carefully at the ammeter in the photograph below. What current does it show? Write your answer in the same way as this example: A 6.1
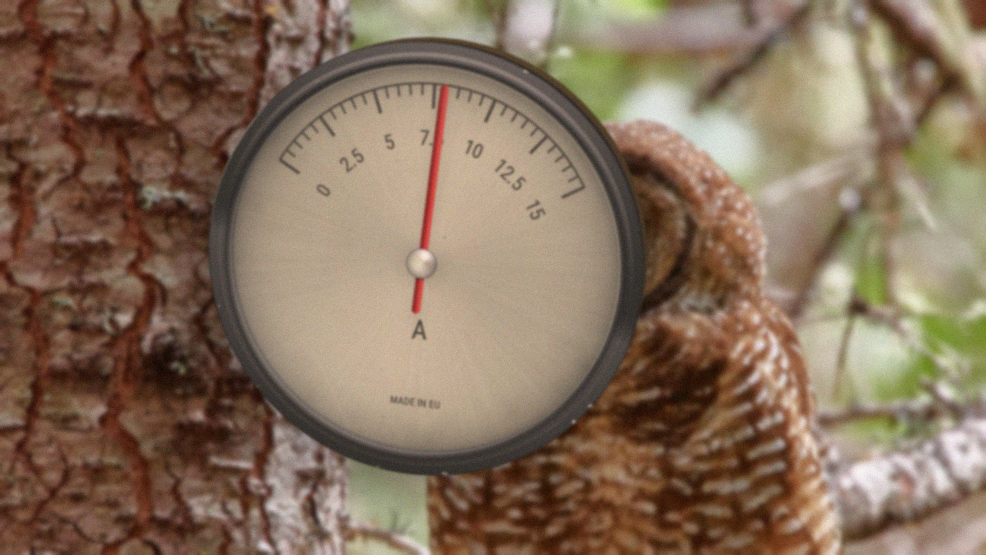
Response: A 8
